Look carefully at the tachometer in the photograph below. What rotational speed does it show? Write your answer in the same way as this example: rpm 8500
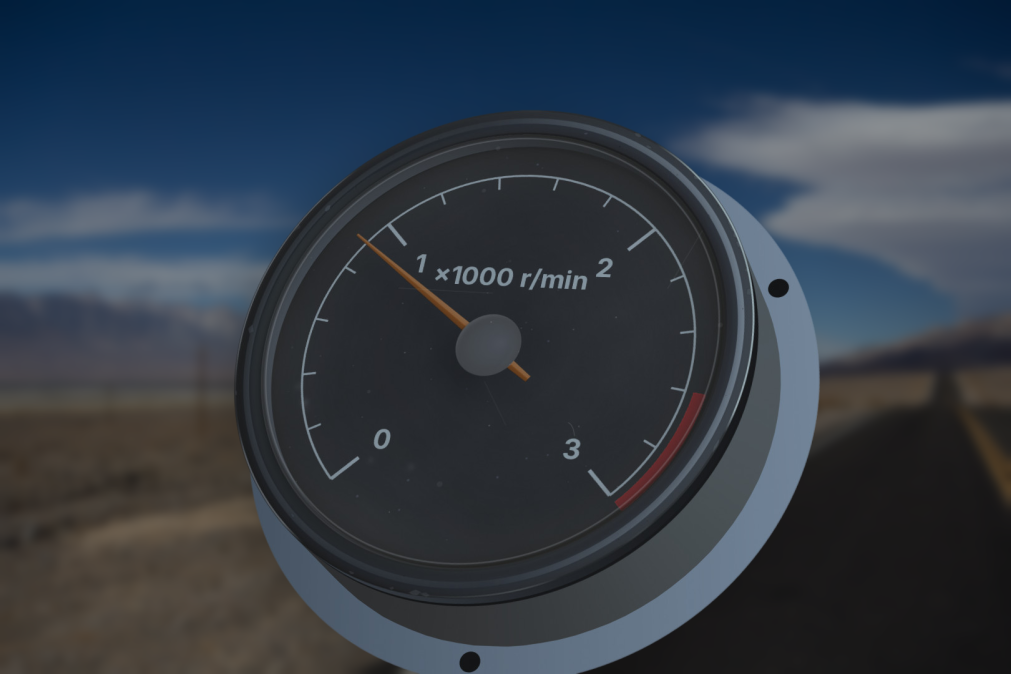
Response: rpm 900
